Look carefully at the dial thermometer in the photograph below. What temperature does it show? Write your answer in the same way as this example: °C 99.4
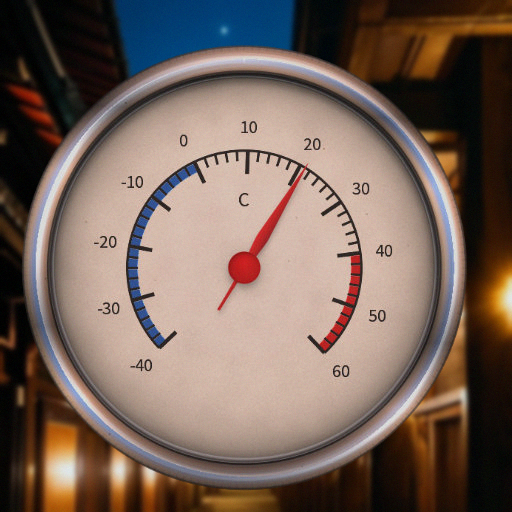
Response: °C 21
